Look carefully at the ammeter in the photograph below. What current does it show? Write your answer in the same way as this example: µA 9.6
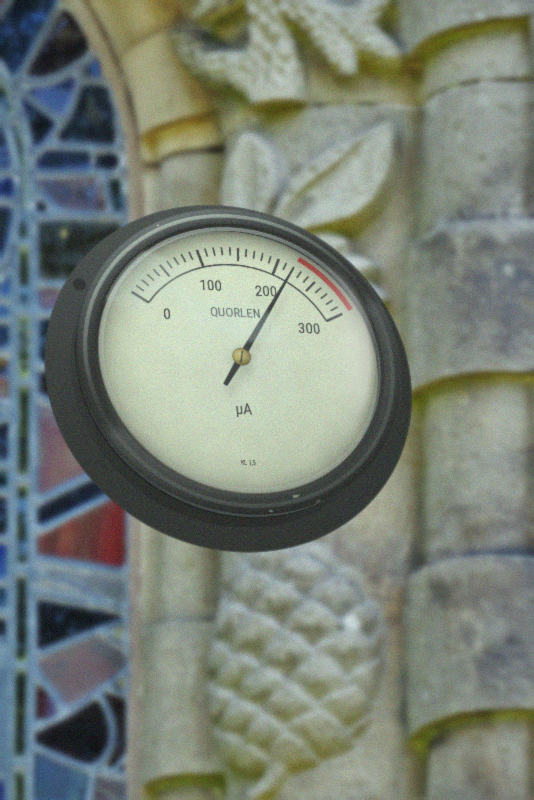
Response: µA 220
